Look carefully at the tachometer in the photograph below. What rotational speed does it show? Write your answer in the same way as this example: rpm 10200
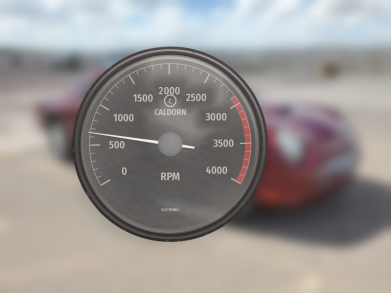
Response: rpm 650
